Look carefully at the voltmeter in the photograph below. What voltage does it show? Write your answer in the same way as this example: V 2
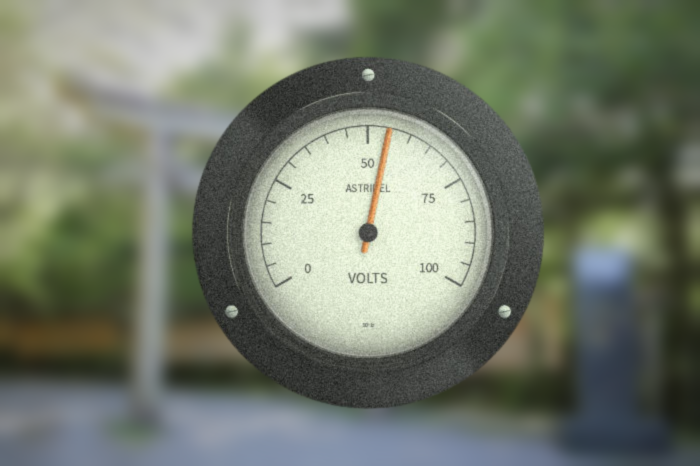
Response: V 55
